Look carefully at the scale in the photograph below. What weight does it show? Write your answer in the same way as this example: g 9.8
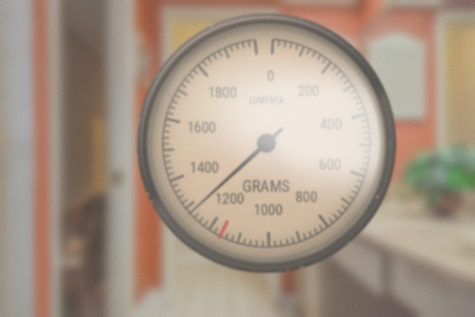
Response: g 1280
